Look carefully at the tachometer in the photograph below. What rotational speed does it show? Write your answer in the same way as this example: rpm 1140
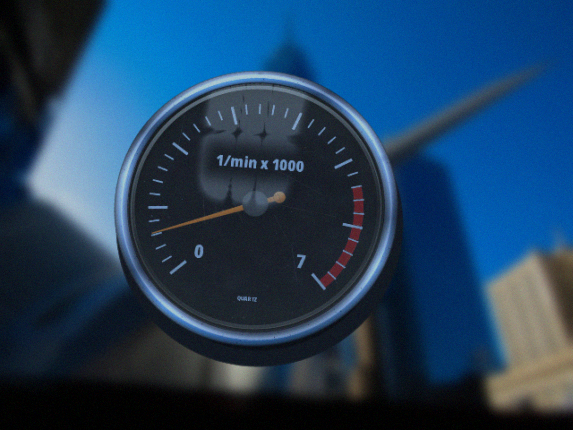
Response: rpm 600
